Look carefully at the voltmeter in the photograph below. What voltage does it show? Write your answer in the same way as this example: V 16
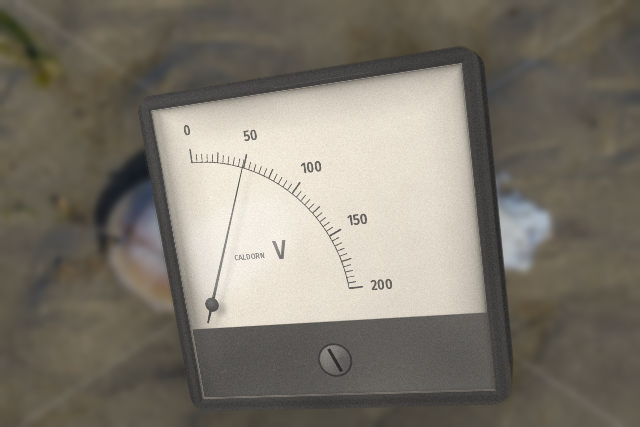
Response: V 50
